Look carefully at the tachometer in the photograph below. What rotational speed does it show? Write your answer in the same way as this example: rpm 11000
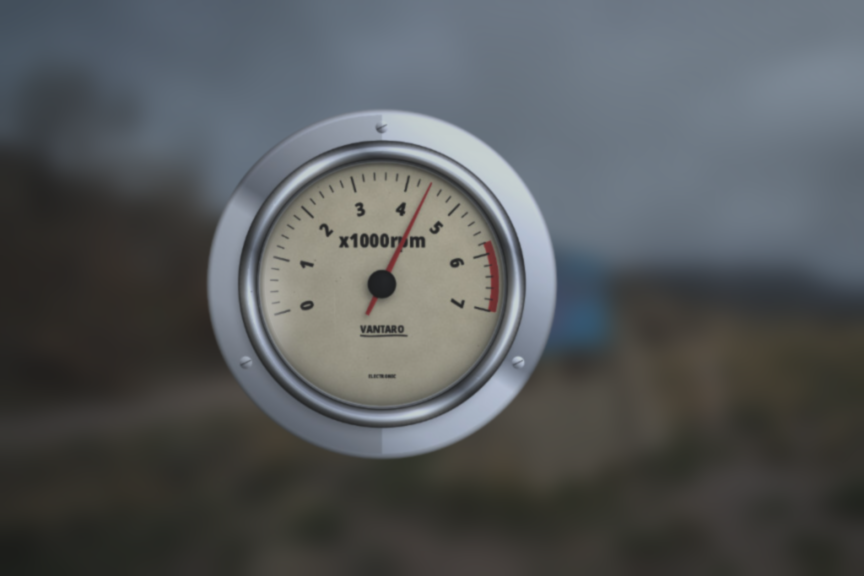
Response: rpm 4400
